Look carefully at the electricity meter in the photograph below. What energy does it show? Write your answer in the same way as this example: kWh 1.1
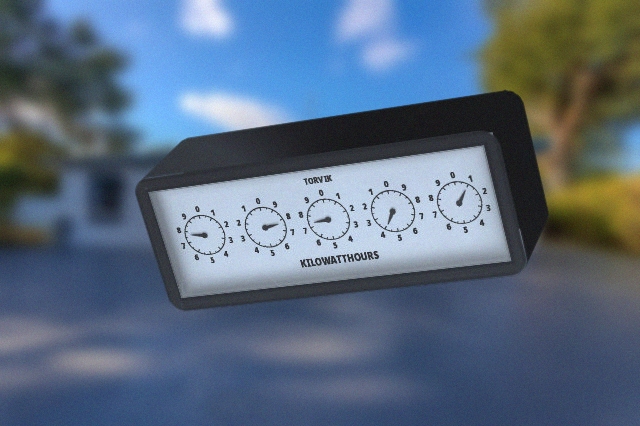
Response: kWh 77741
